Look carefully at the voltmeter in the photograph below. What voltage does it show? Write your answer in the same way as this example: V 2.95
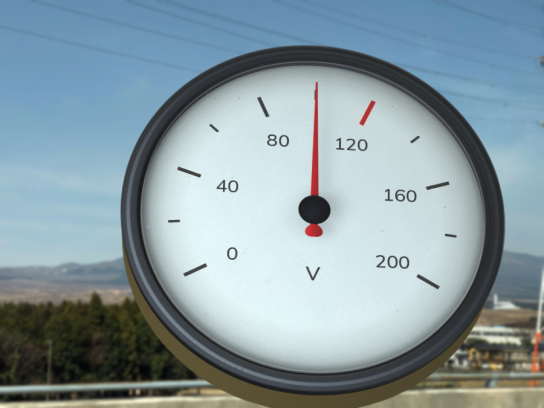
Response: V 100
